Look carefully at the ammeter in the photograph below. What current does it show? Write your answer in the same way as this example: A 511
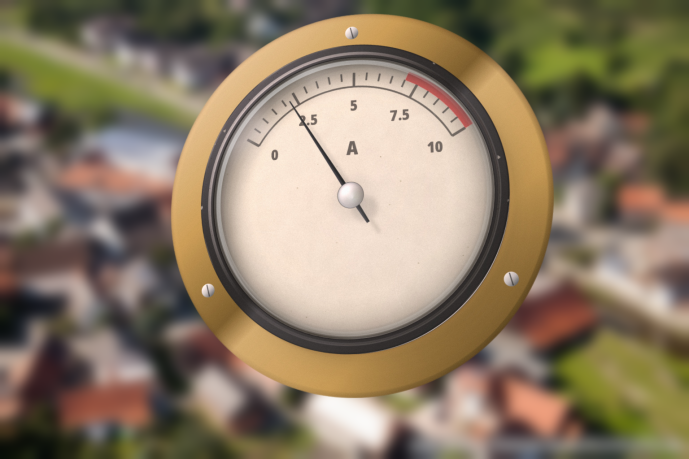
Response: A 2.25
